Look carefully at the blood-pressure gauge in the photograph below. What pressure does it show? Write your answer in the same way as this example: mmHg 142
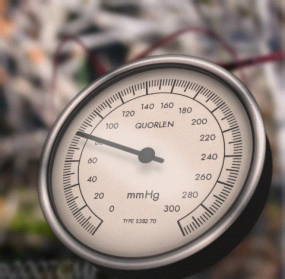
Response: mmHg 80
